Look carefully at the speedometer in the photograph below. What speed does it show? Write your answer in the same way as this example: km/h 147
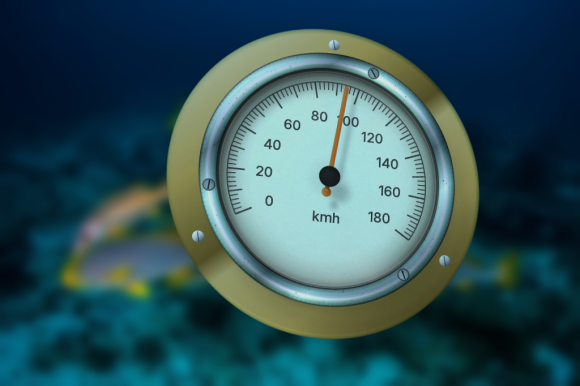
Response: km/h 94
